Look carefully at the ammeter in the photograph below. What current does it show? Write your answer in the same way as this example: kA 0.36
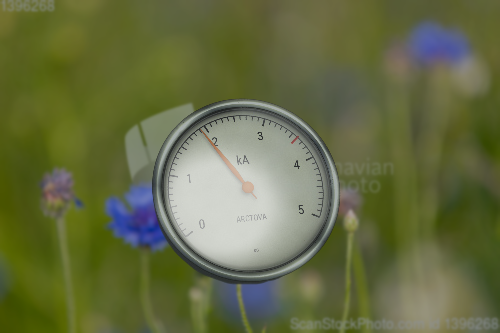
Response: kA 1.9
